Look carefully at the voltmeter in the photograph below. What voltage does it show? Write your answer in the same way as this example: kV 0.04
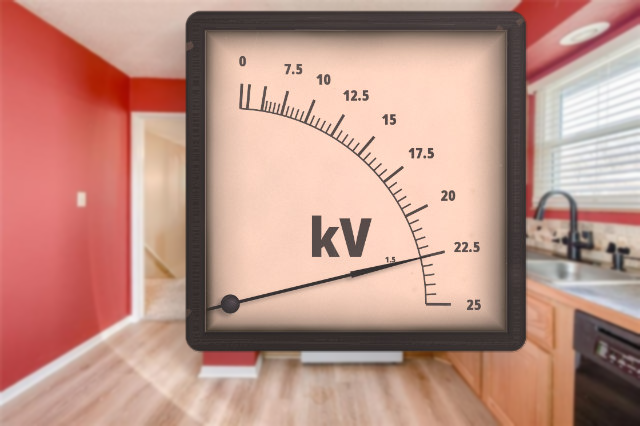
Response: kV 22.5
